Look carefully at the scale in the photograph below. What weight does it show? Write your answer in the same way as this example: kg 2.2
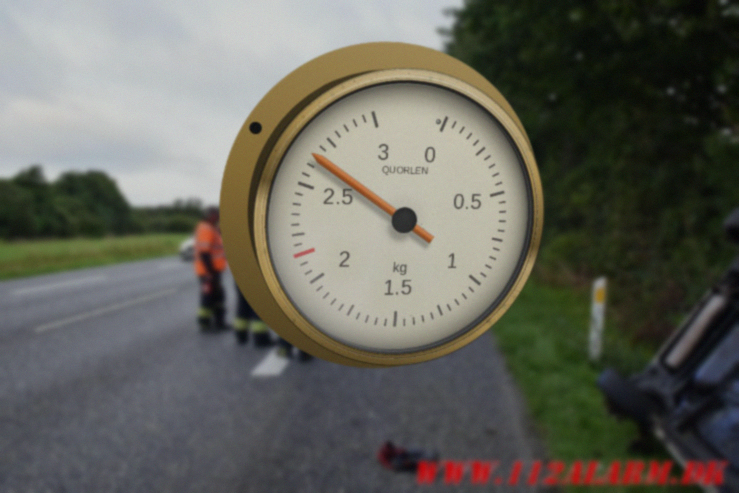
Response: kg 2.65
